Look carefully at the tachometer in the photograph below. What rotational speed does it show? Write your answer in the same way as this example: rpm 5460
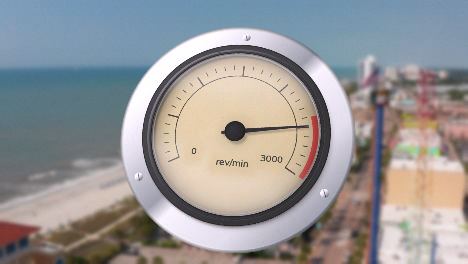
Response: rpm 2500
